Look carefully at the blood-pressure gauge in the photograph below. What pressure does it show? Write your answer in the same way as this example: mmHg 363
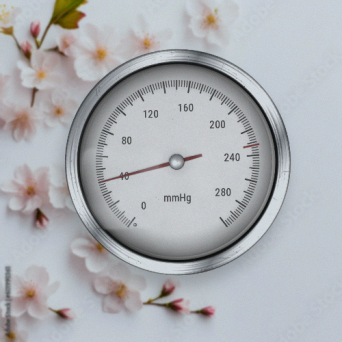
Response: mmHg 40
